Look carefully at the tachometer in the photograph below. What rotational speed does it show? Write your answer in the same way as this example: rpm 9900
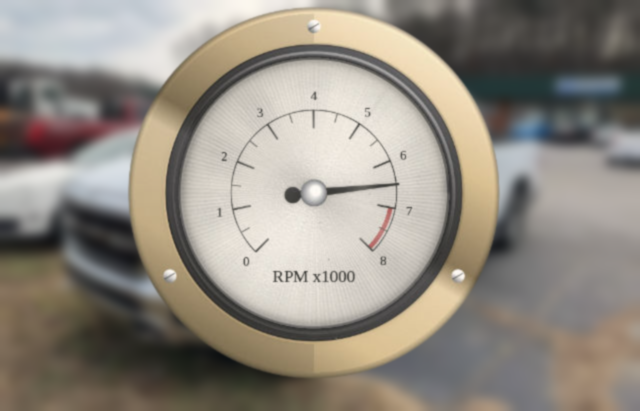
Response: rpm 6500
